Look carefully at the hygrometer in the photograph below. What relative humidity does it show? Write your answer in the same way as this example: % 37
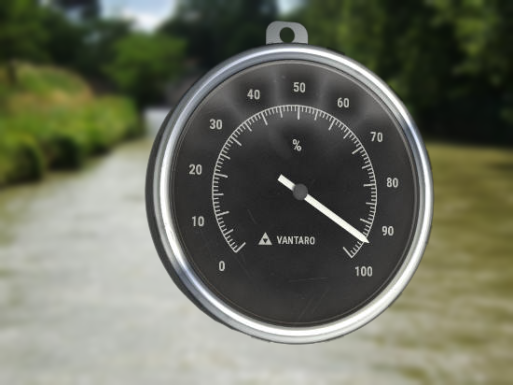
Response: % 95
